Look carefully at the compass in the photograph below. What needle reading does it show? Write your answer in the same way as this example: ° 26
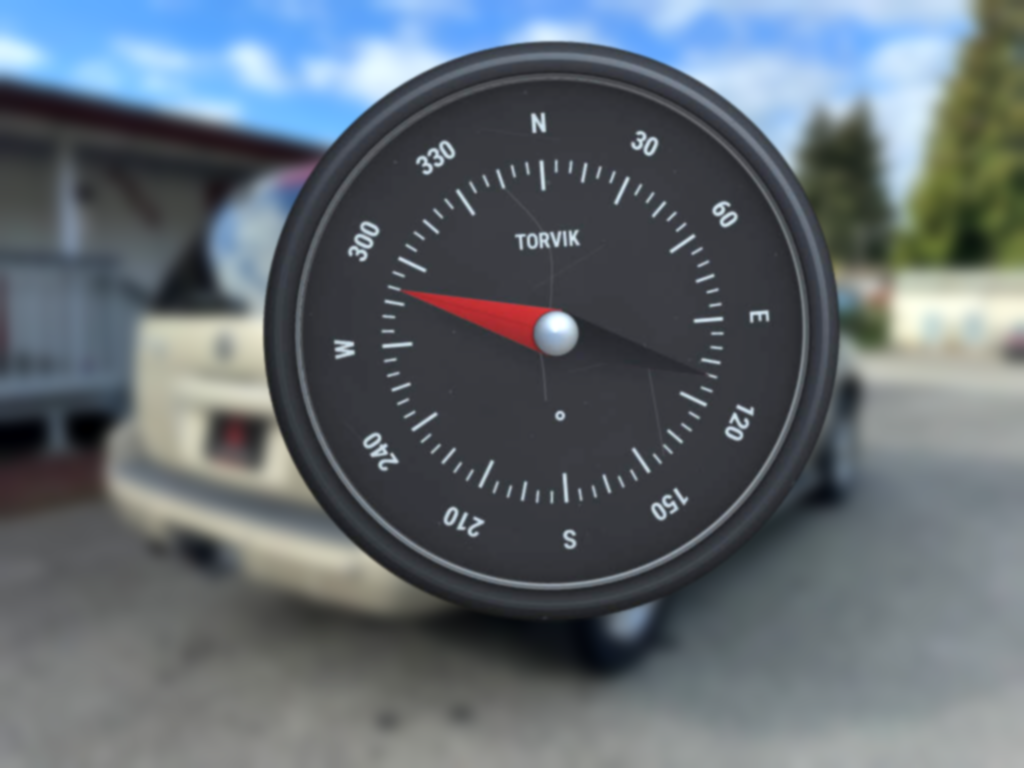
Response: ° 290
